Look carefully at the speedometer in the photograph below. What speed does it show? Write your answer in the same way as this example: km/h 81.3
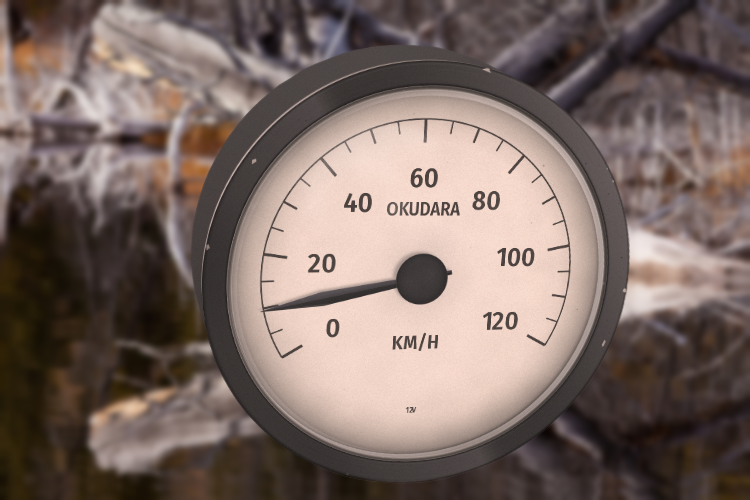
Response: km/h 10
